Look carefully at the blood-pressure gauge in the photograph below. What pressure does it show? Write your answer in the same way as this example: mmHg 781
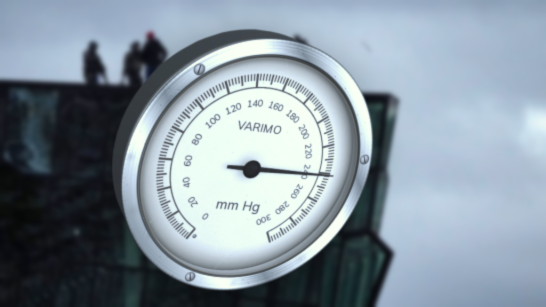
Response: mmHg 240
